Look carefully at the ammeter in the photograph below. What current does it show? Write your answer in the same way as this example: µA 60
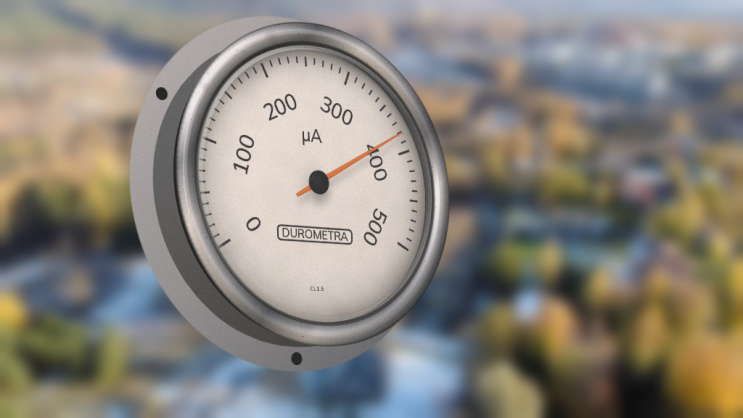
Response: µA 380
